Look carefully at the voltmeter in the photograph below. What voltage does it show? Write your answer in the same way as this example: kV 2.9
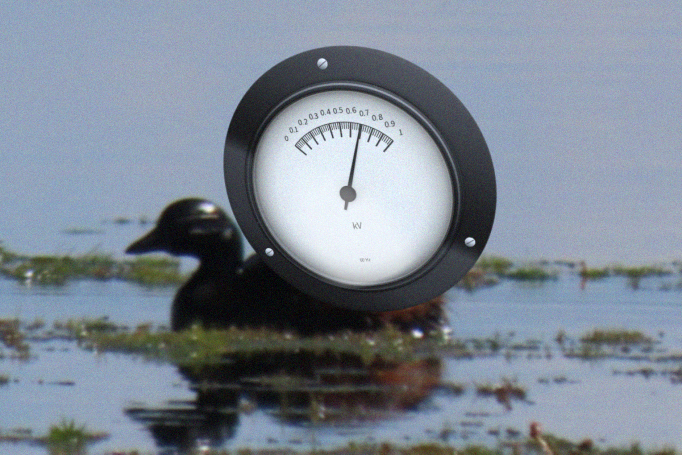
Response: kV 0.7
